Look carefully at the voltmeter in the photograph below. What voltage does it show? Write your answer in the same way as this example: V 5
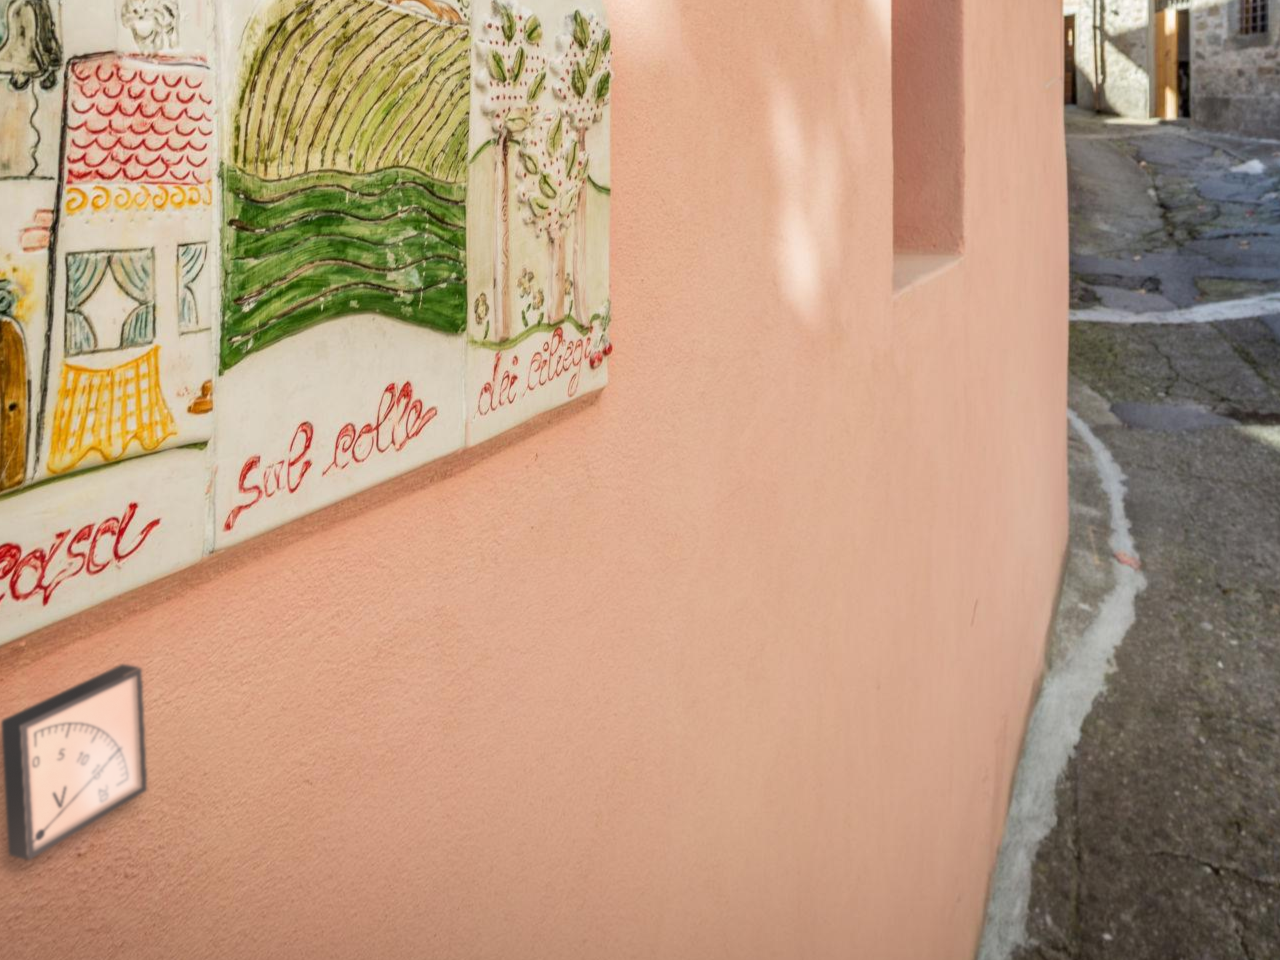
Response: V 15
